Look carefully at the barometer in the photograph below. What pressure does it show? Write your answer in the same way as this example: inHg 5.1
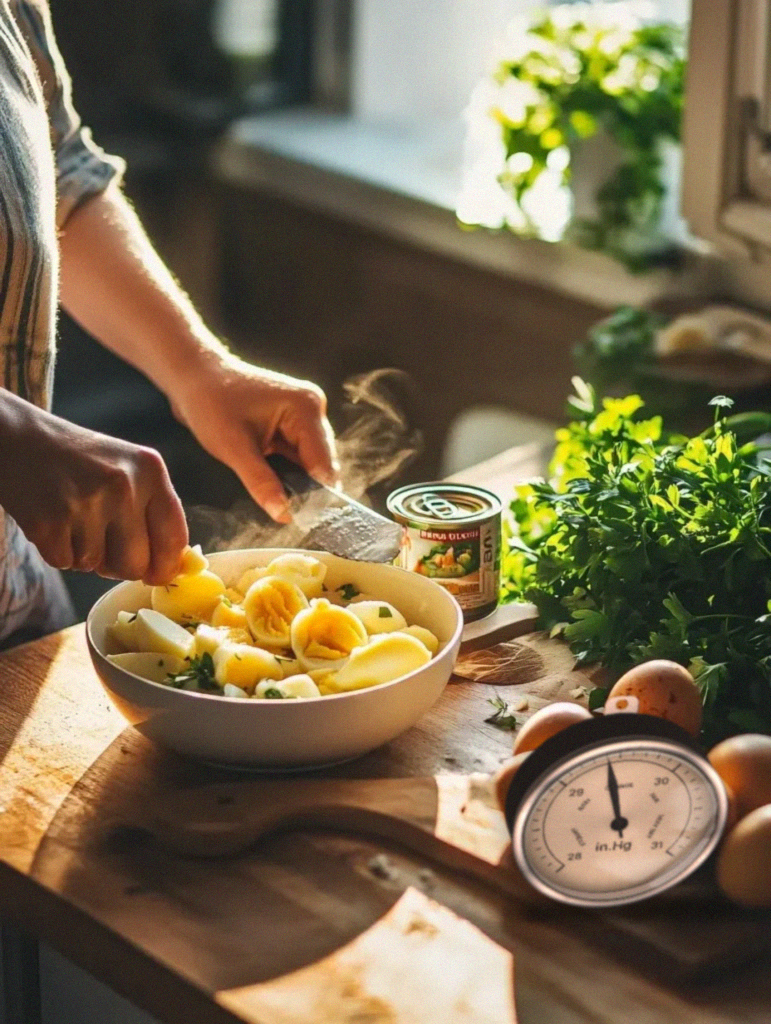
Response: inHg 29.4
